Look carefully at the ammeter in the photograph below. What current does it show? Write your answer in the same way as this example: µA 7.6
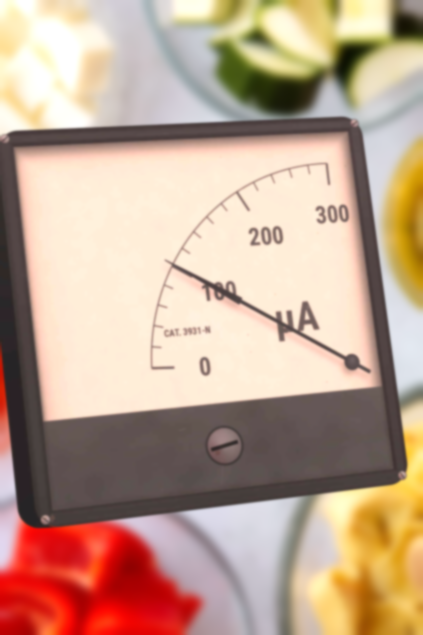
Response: µA 100
